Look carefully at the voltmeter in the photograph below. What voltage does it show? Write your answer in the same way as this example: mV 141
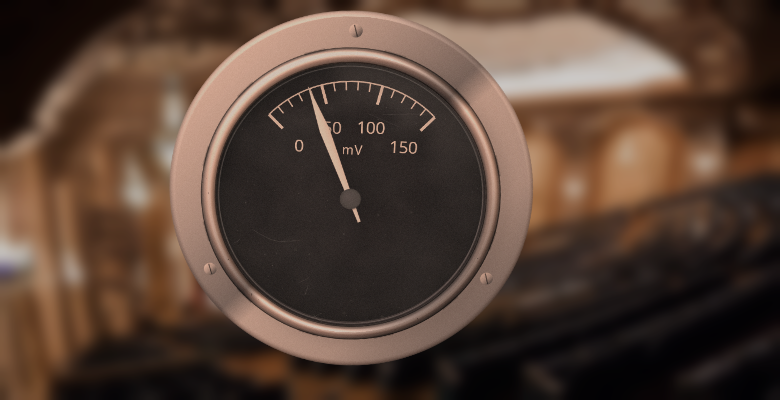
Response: mV 40
